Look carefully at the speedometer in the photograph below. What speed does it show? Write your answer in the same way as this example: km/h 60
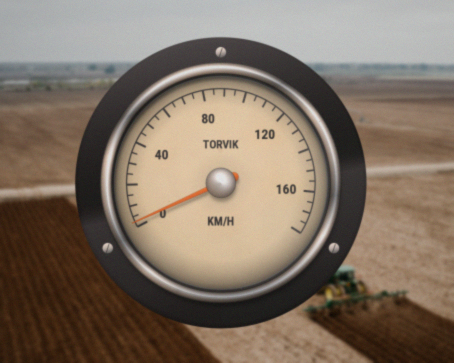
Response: km/h 2.5
